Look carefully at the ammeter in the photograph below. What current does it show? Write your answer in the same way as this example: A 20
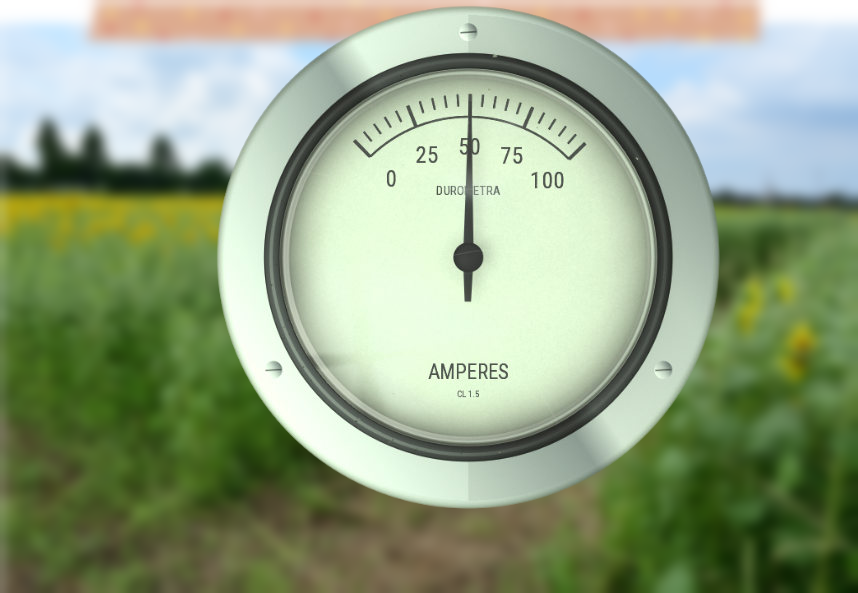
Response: A 50
